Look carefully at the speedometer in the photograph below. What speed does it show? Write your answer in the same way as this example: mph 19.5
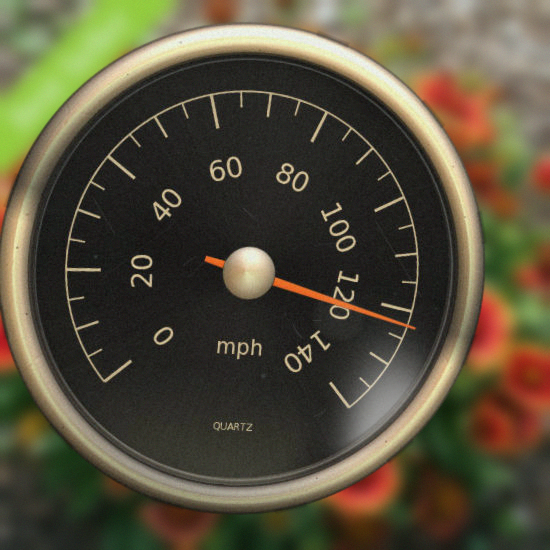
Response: mph 122.5
